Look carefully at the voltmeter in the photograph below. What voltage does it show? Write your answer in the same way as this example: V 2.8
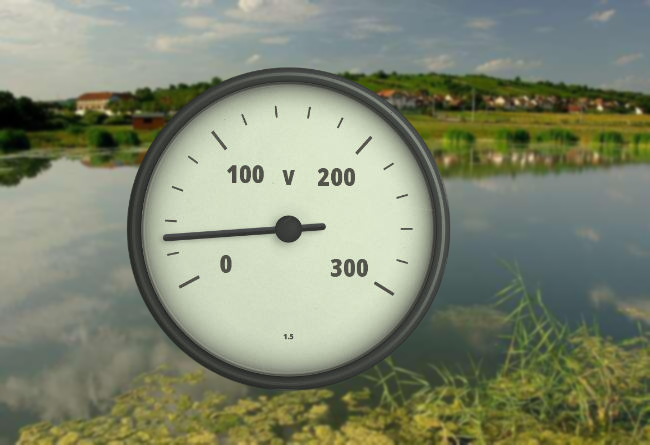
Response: V 30
